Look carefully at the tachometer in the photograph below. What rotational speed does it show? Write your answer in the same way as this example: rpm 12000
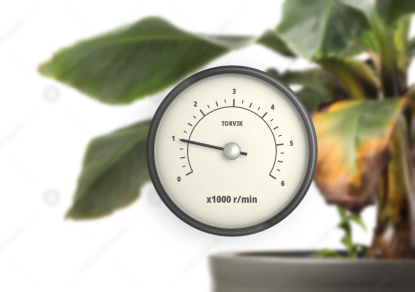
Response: rpm 1000
